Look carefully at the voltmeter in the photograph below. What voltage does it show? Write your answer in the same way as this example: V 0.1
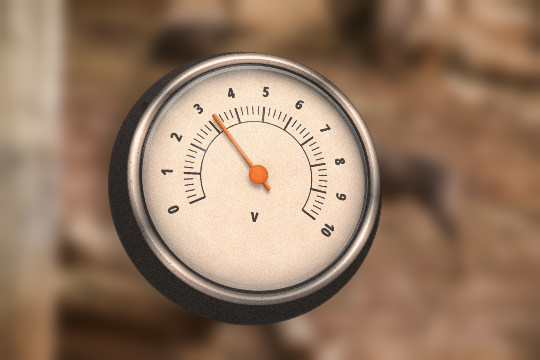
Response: V 3.2
